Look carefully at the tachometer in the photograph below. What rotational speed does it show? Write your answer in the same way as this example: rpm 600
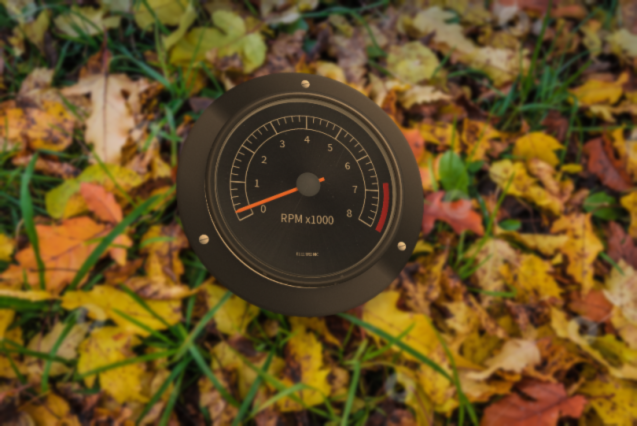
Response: rpm 200
